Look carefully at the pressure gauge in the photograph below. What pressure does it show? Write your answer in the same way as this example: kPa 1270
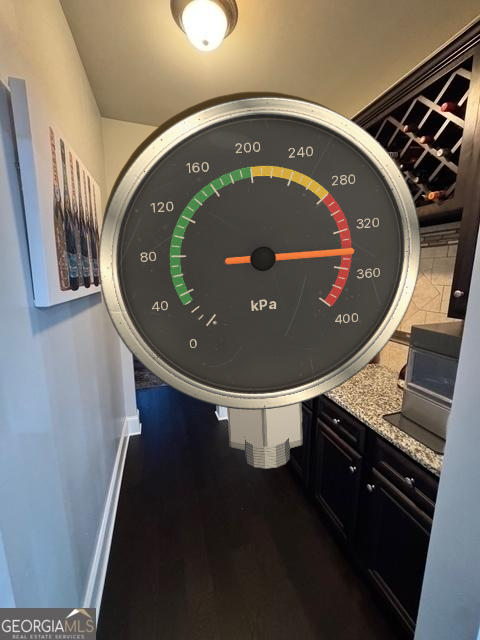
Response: kPa 340
